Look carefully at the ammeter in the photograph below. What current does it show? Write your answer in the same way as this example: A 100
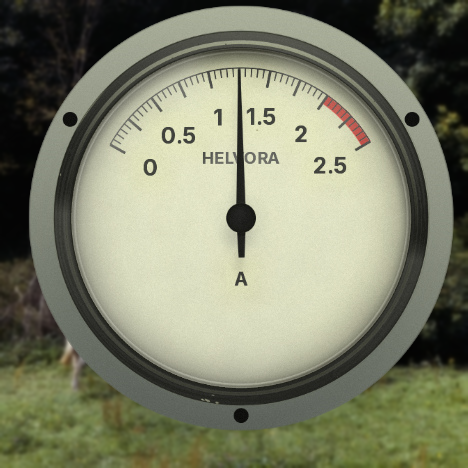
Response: A 1.25
